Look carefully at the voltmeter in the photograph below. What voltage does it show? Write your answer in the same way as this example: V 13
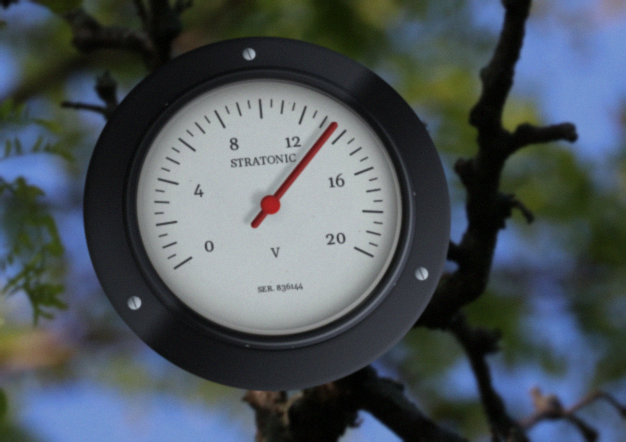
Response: V 13.5
